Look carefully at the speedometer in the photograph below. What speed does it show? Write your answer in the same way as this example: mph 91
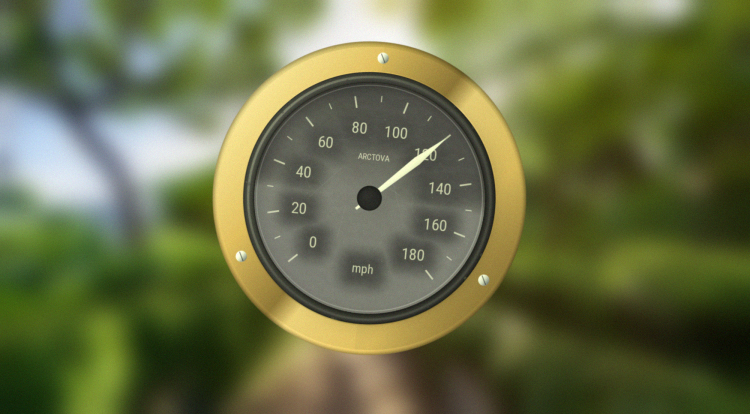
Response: mph 120
